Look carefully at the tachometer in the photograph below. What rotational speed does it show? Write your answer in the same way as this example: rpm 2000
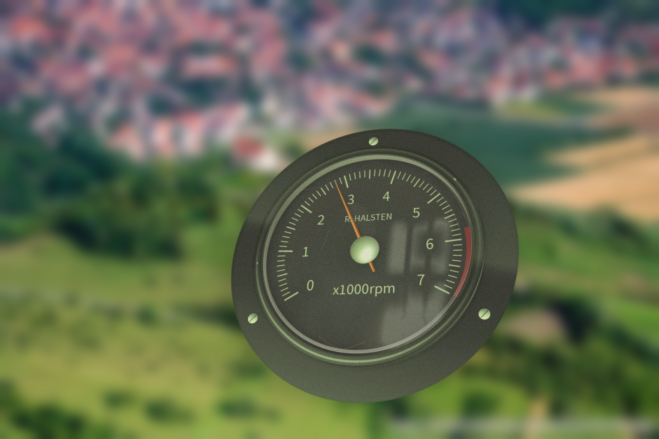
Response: rpm 2800
